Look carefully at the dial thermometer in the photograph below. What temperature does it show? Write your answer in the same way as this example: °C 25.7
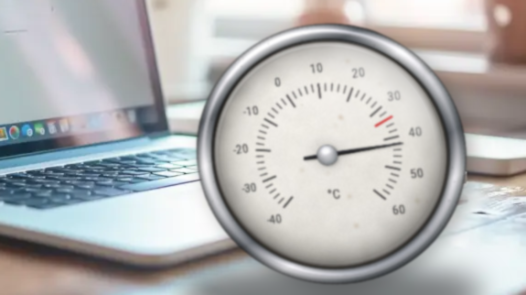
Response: °C 42
